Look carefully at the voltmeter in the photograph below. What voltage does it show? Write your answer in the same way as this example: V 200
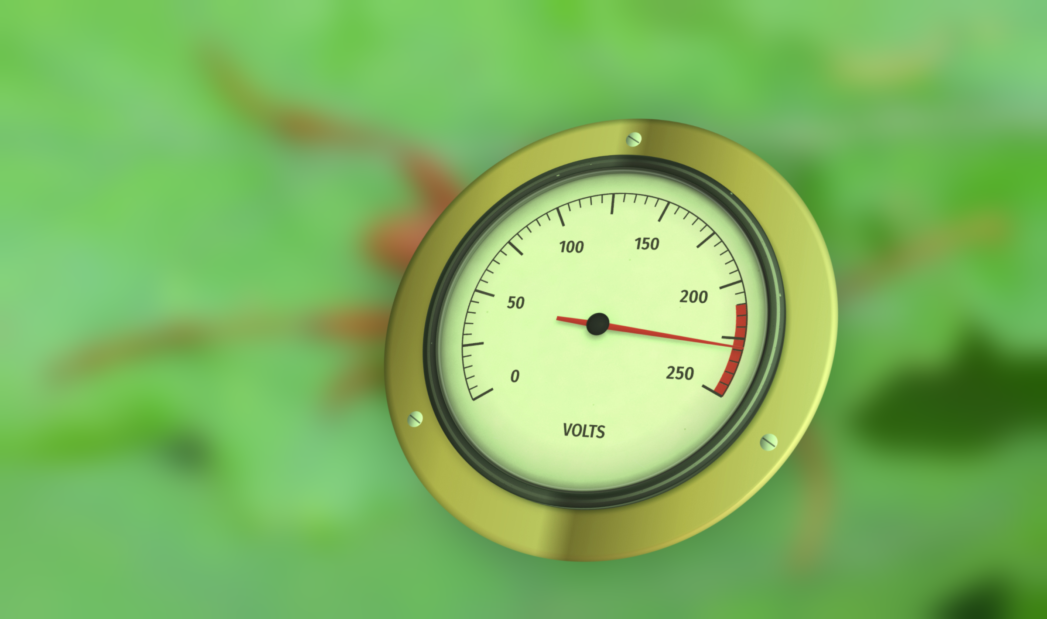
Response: V 230
